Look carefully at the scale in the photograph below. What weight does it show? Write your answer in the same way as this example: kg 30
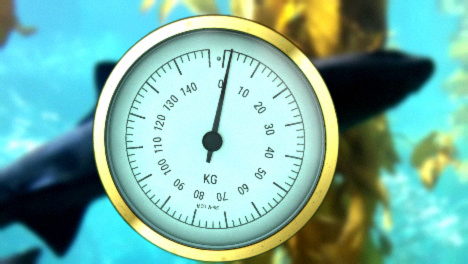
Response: kg 2
